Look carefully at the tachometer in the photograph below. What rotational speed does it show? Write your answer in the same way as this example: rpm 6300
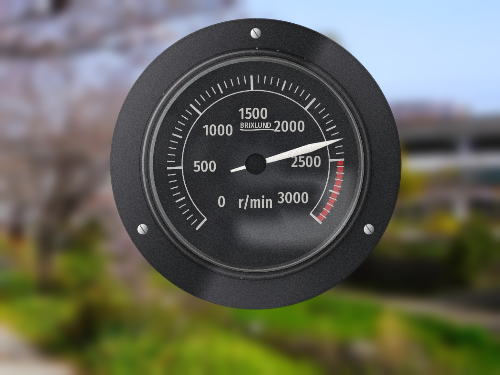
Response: rpm 2350
